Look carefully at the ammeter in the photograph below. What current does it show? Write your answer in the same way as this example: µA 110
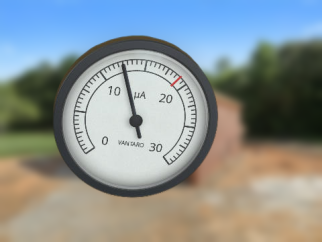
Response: µA 12.5
